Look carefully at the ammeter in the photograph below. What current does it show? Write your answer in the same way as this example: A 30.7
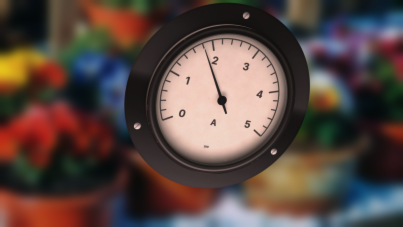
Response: A 1.8
